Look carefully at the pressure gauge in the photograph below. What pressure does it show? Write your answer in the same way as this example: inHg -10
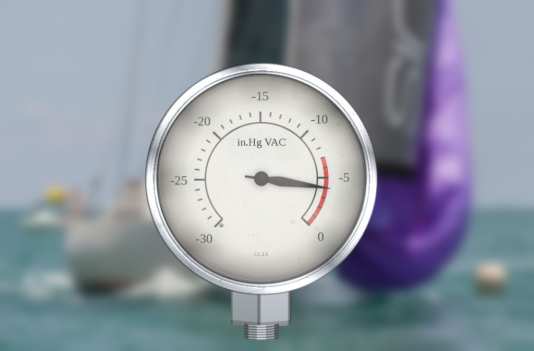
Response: inHg -4
